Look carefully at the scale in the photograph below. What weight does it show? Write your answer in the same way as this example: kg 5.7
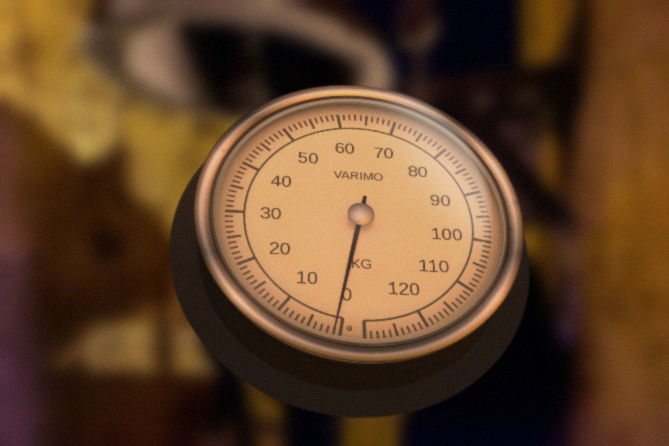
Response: kg 1
